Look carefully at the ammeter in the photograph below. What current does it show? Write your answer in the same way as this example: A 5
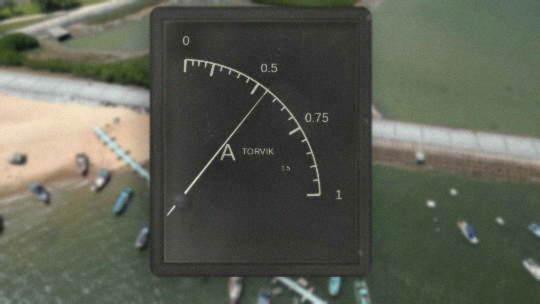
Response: A 0.55
